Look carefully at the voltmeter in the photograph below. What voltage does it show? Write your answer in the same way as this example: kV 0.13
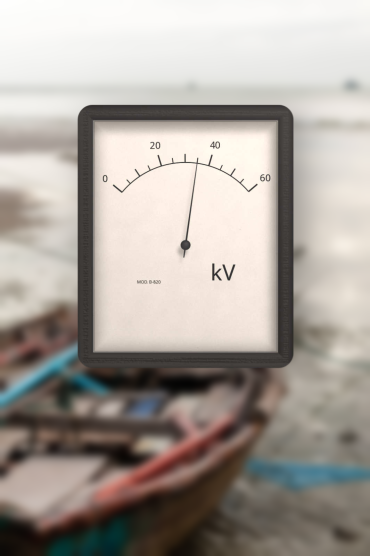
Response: kV 35
